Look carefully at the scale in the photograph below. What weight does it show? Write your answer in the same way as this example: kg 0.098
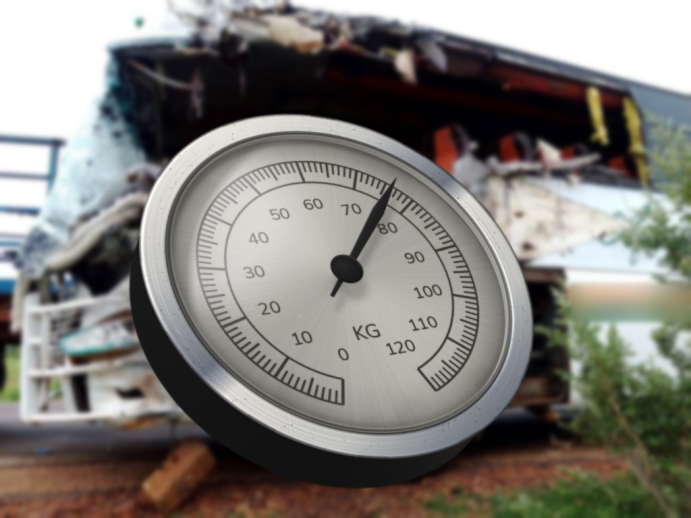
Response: kg 76
